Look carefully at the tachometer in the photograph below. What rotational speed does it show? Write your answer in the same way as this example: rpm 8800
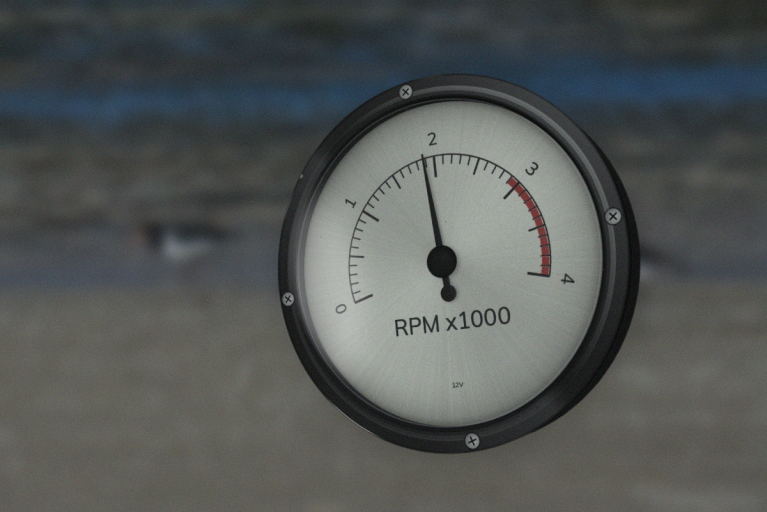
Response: rpm 1900
